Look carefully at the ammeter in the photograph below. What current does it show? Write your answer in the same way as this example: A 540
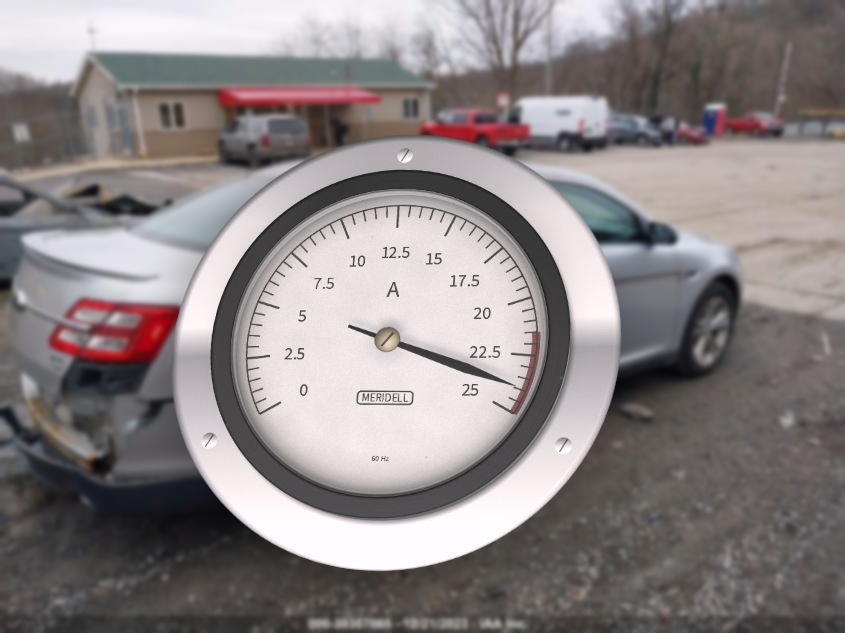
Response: A 24
